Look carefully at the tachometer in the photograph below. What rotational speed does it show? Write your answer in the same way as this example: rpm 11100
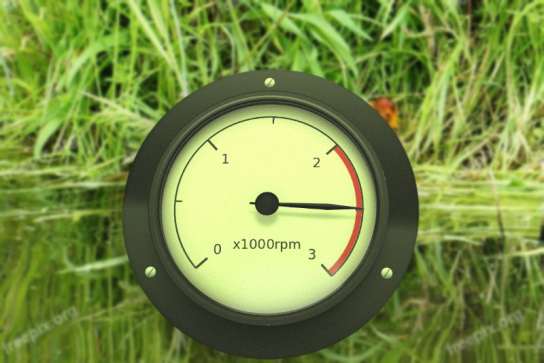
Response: rpm 2500
